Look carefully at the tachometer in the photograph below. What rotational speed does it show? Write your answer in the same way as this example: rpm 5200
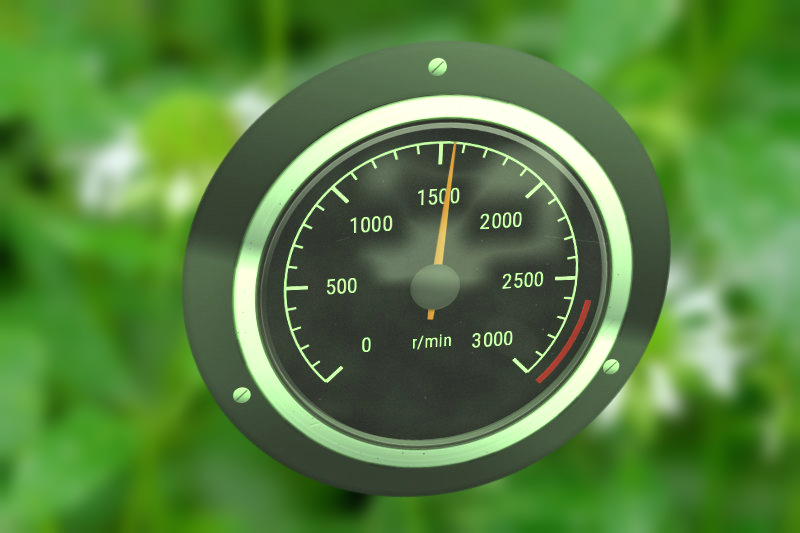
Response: rpm 1550
